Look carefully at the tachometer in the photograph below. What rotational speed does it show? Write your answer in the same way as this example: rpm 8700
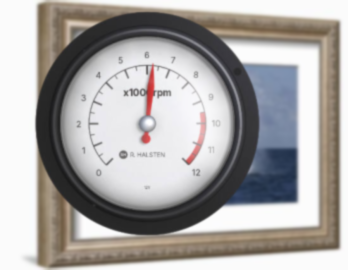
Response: rpm 6250
